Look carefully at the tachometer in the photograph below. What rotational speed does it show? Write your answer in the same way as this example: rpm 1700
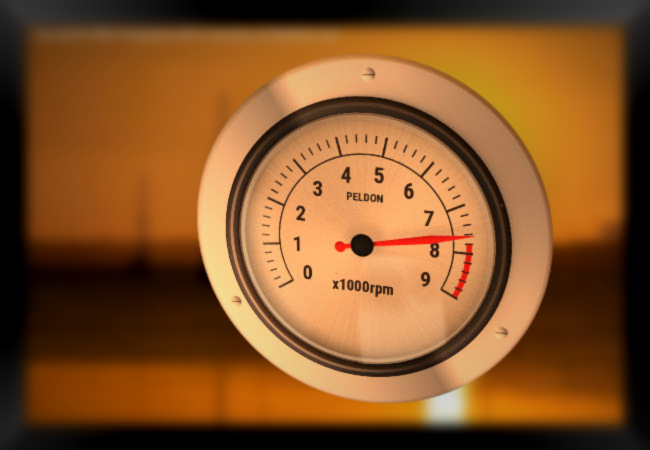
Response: rpm 7600
